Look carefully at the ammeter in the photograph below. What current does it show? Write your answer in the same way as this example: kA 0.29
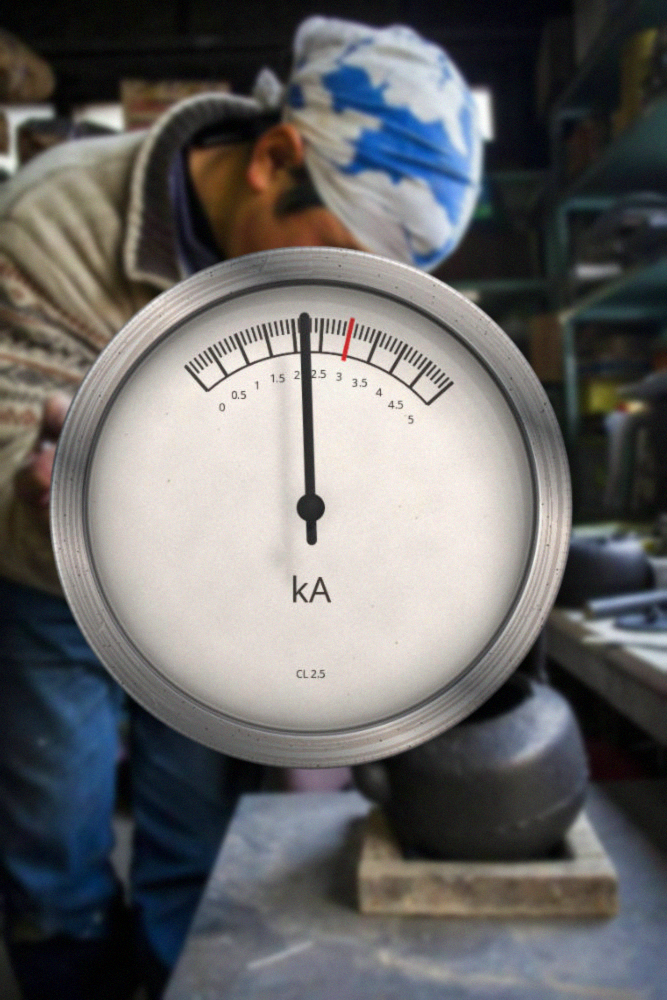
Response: kA 2.2
